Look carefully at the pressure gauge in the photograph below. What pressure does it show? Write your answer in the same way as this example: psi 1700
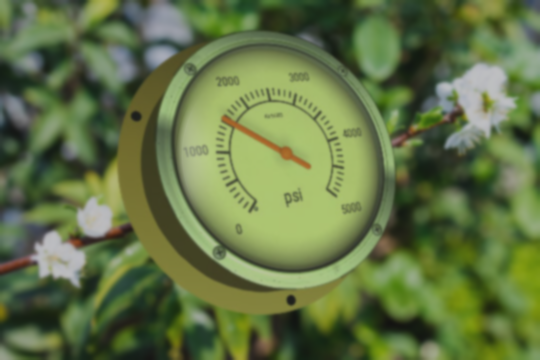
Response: psi 1500
